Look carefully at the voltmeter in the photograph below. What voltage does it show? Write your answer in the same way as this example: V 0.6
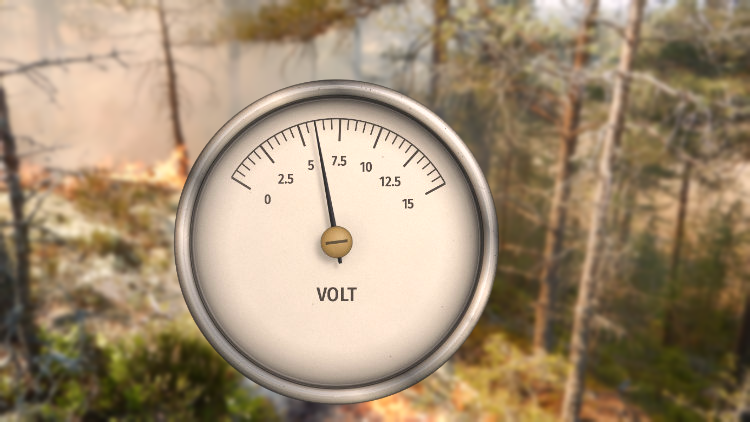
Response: V 6
